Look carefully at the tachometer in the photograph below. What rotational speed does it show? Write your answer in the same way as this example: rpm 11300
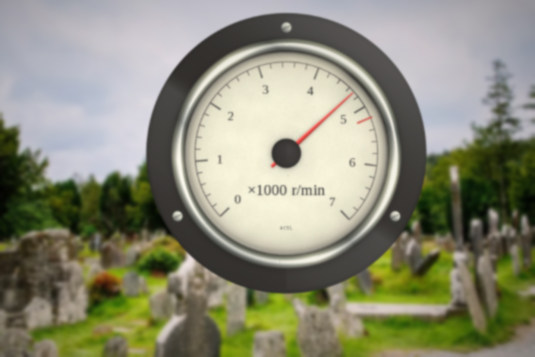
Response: rpm 4700
